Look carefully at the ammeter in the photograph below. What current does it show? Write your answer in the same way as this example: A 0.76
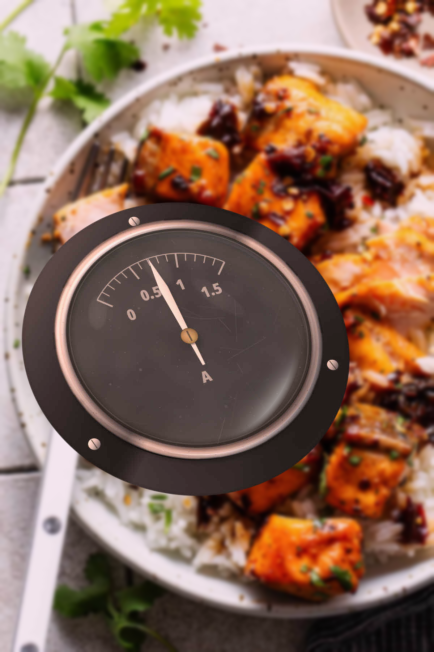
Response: A 0.7
